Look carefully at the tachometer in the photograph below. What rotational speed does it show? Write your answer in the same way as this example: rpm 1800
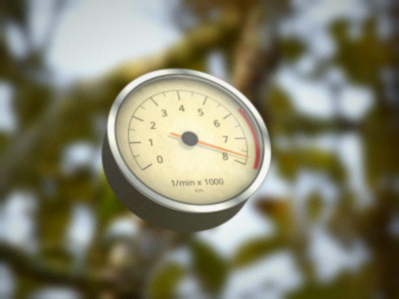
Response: rpm 7750
